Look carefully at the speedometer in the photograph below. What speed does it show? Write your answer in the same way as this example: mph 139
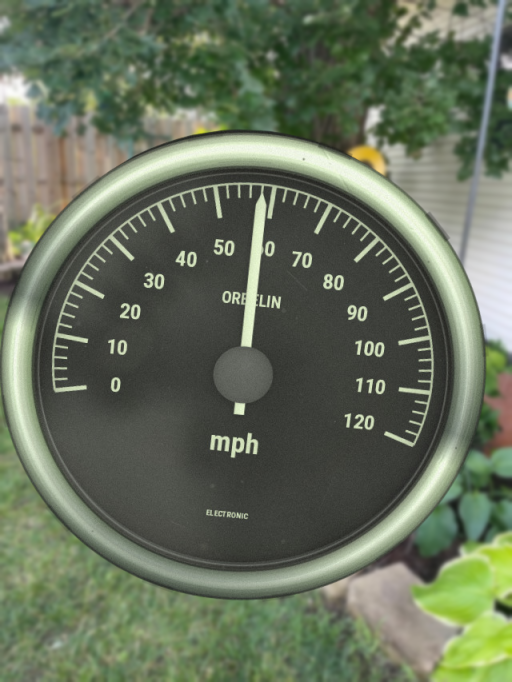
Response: mph 58
